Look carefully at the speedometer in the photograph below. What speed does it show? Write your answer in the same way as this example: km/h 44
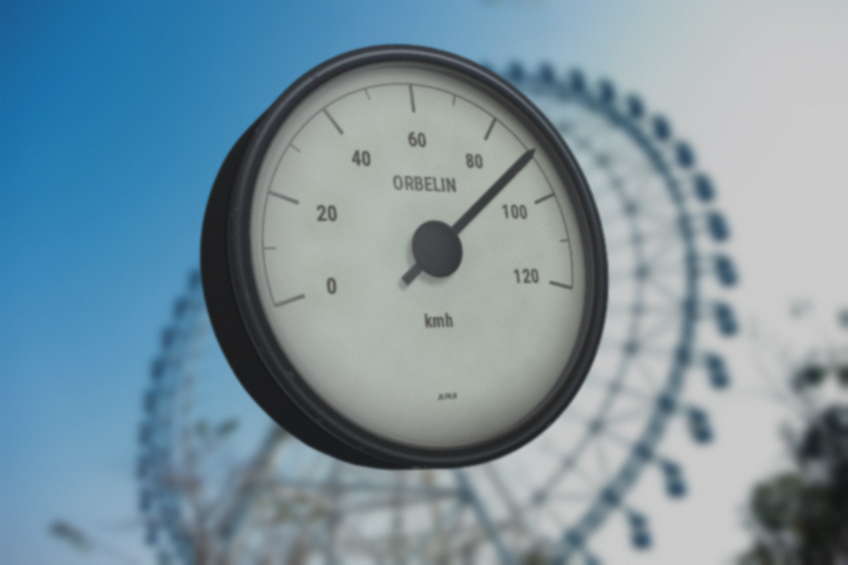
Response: km/h 90
